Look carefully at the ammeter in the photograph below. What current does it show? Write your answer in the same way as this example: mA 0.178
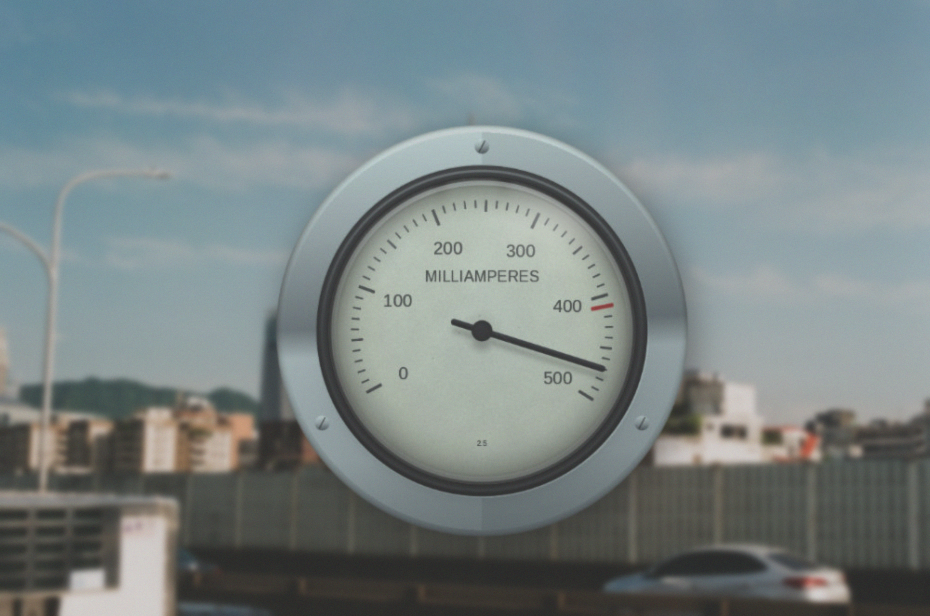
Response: mA 470
